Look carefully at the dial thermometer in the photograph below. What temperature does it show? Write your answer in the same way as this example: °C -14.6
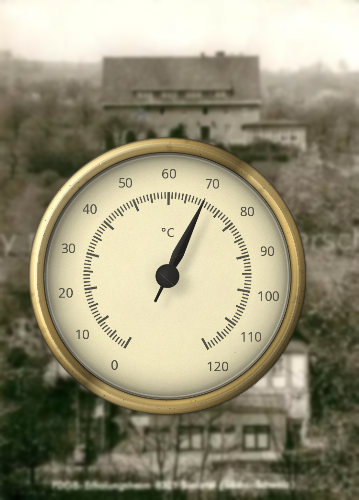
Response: °C 70
